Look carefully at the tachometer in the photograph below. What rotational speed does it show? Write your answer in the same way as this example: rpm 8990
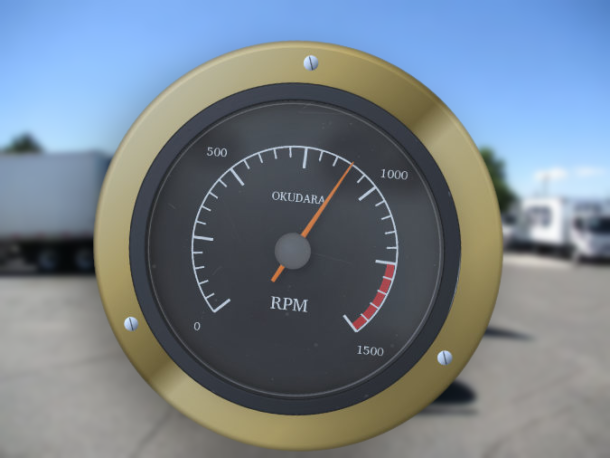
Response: rpm 900
